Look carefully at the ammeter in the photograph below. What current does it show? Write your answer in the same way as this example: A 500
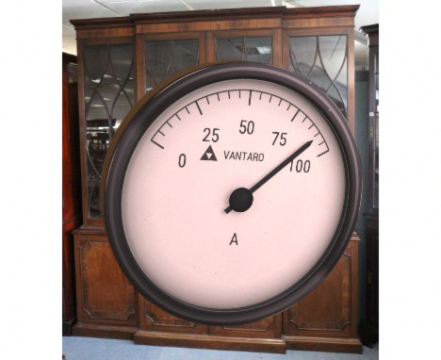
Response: A 90
